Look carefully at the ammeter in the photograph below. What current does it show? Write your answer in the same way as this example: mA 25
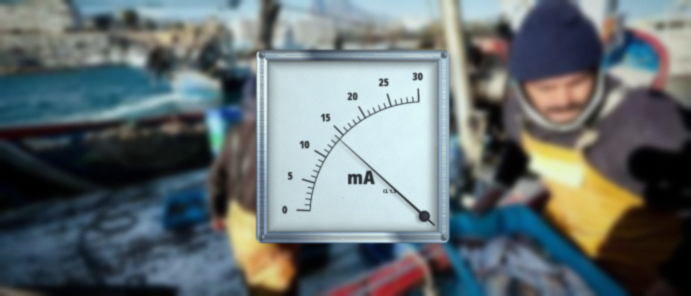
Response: mA 14
